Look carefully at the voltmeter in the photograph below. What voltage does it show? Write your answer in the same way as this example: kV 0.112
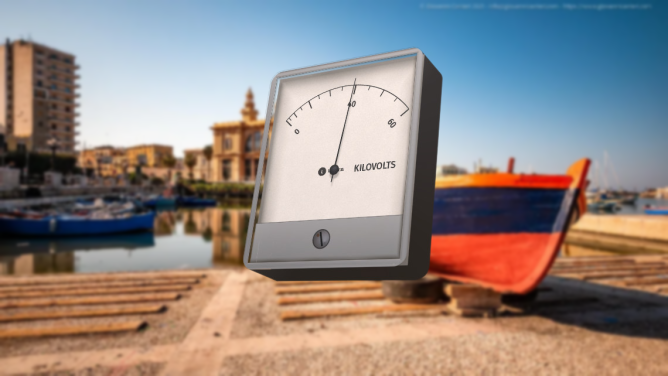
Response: kV 40
